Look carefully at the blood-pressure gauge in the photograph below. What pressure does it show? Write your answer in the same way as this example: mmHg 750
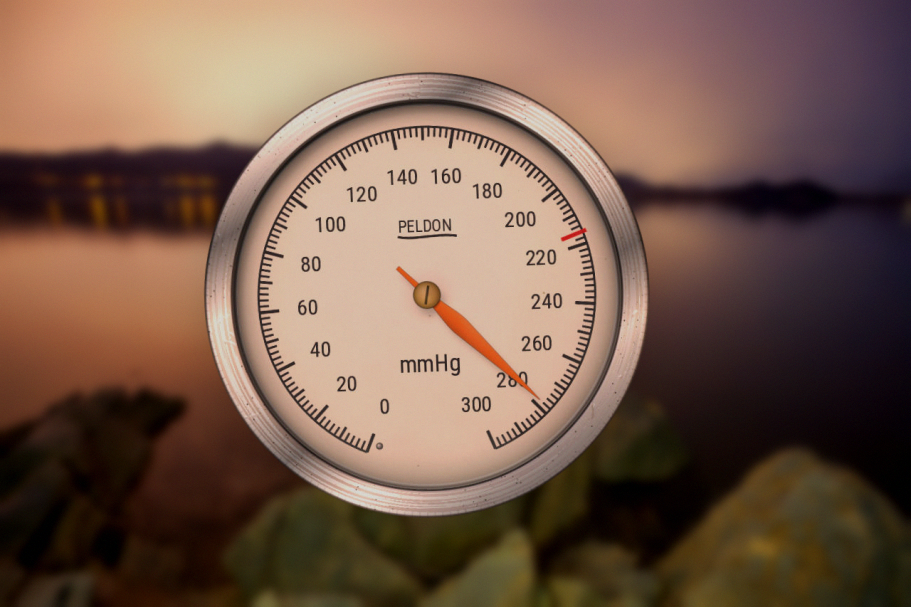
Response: mmHg 278
